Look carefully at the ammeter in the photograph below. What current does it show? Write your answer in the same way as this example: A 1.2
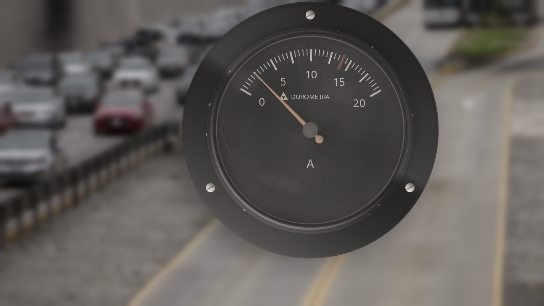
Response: A 2.5
